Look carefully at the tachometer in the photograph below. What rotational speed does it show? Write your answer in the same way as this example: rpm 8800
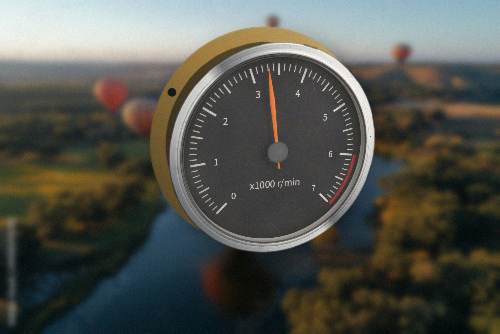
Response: rpm 3300
